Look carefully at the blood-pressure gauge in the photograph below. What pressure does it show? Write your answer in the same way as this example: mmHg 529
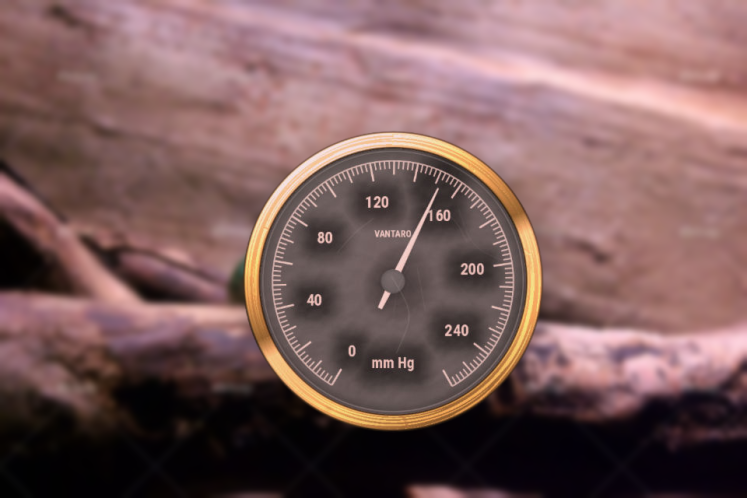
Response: mmHg 152
